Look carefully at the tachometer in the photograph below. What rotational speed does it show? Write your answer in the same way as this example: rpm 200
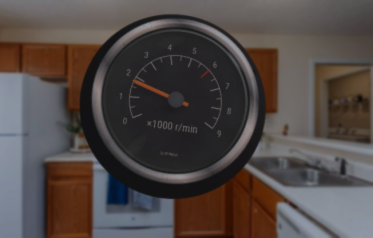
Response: rpm 1750
